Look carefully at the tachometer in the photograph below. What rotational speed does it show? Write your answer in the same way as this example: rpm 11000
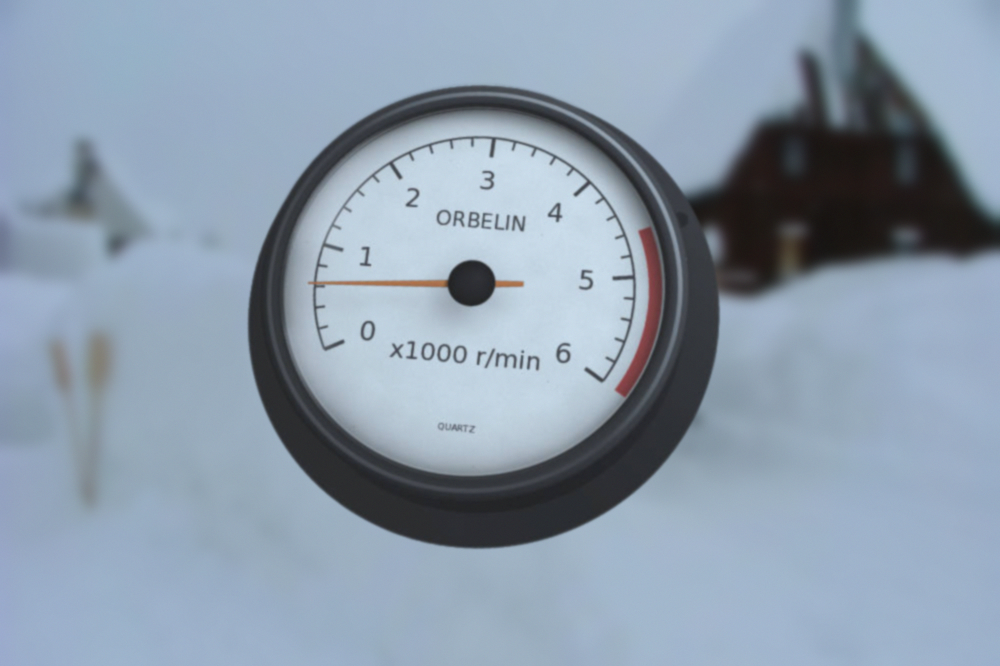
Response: rpm 600
